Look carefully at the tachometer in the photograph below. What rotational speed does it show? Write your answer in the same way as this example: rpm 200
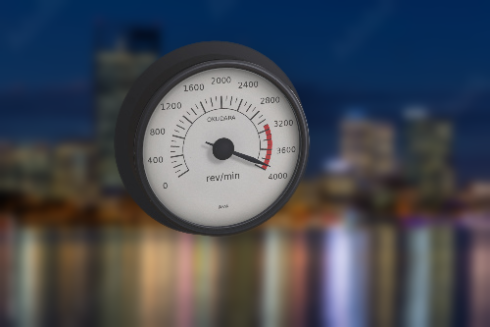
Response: rpm 3900
